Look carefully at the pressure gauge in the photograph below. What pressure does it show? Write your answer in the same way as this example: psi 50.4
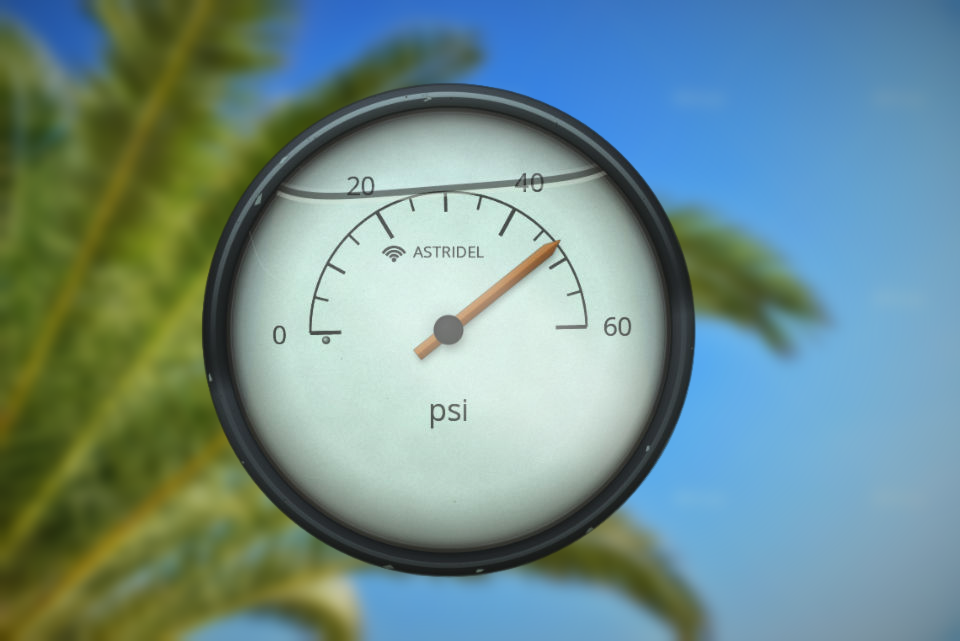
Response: psi 47.5
